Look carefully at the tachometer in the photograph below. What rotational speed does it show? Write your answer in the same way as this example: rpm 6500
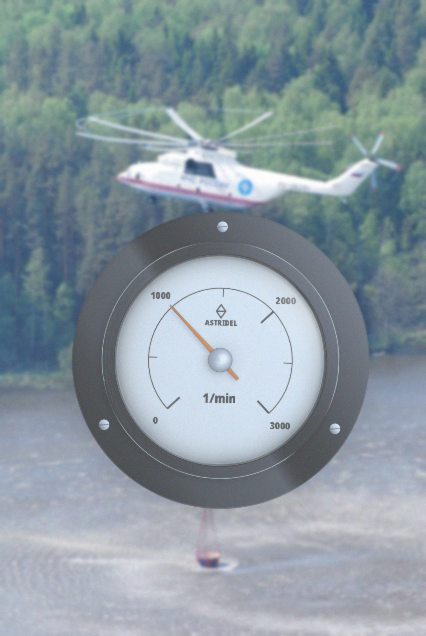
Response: rpm 1000
